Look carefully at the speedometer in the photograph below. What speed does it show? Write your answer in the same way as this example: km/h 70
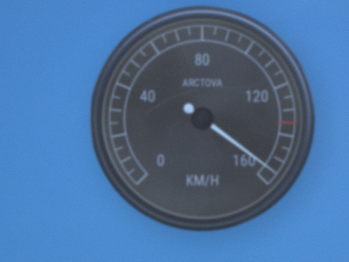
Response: km/h 155
